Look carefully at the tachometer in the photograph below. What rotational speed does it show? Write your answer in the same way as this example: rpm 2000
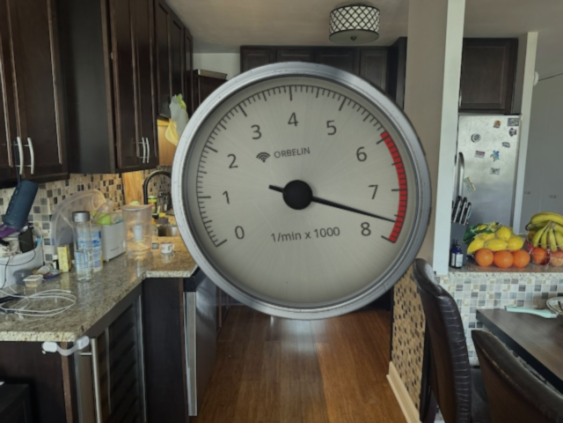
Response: rpm 7600
